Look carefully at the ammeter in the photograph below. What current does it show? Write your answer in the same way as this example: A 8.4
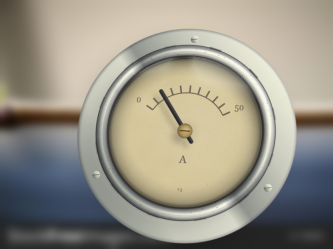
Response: A 10
